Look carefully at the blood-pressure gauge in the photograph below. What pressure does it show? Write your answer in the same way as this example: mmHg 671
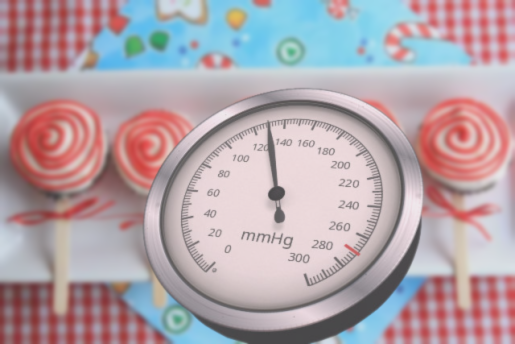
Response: mmHg 130
